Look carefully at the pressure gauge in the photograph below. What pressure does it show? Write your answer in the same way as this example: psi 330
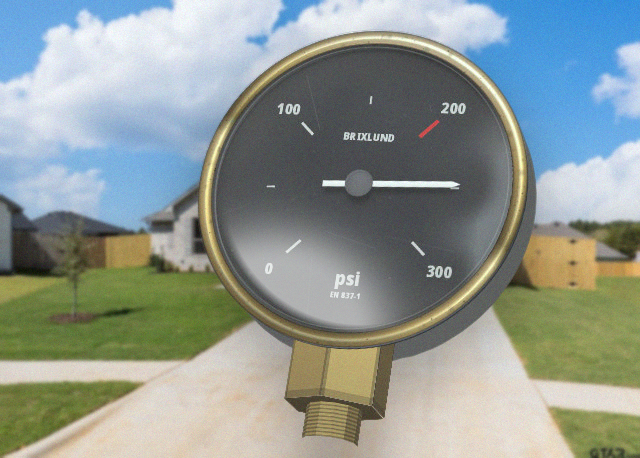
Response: psi 250
